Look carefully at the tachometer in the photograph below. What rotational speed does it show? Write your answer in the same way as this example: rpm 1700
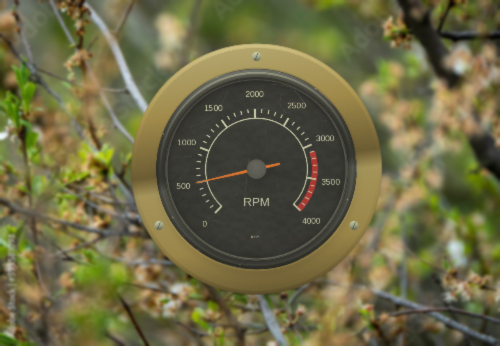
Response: rpm 500
